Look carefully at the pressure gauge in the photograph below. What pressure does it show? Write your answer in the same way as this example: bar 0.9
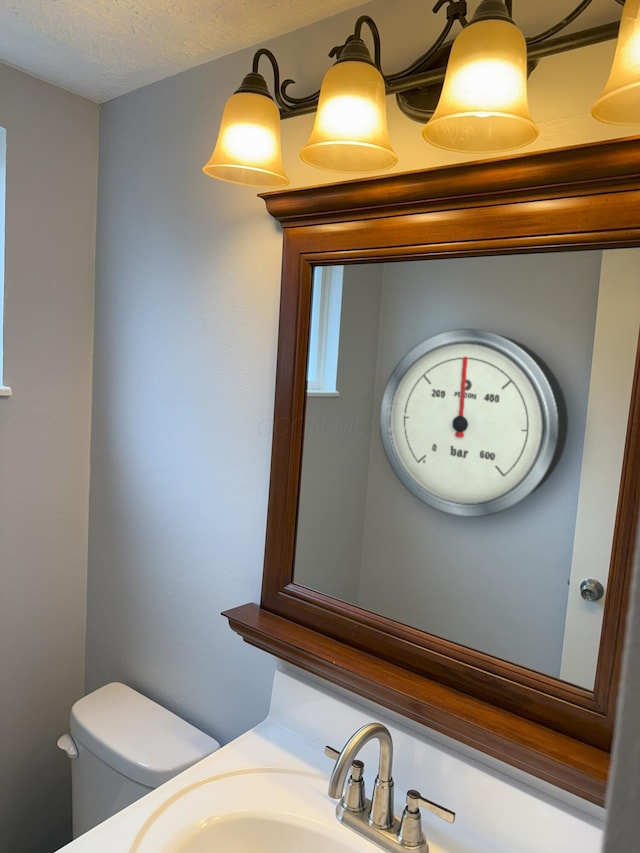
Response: bar 300
